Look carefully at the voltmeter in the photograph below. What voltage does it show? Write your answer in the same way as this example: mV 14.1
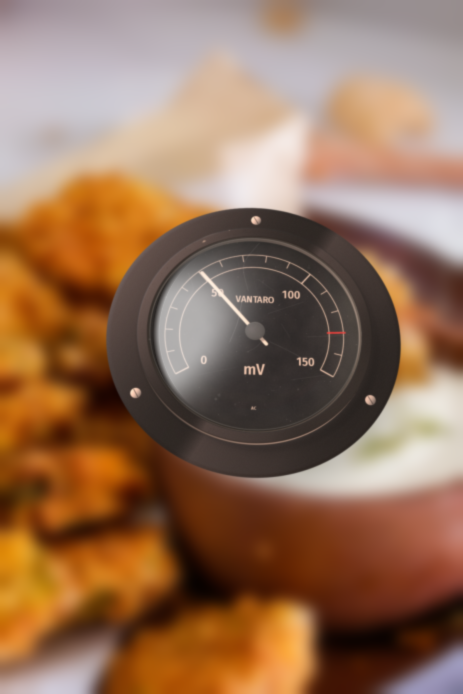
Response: mV 50
